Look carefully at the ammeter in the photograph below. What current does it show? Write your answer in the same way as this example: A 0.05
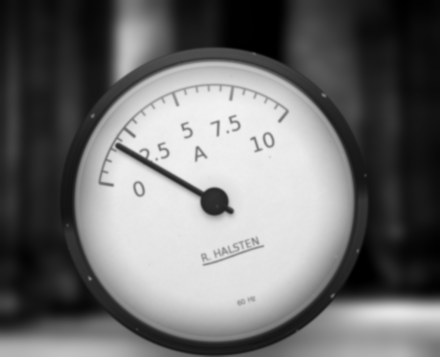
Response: A 1.75
